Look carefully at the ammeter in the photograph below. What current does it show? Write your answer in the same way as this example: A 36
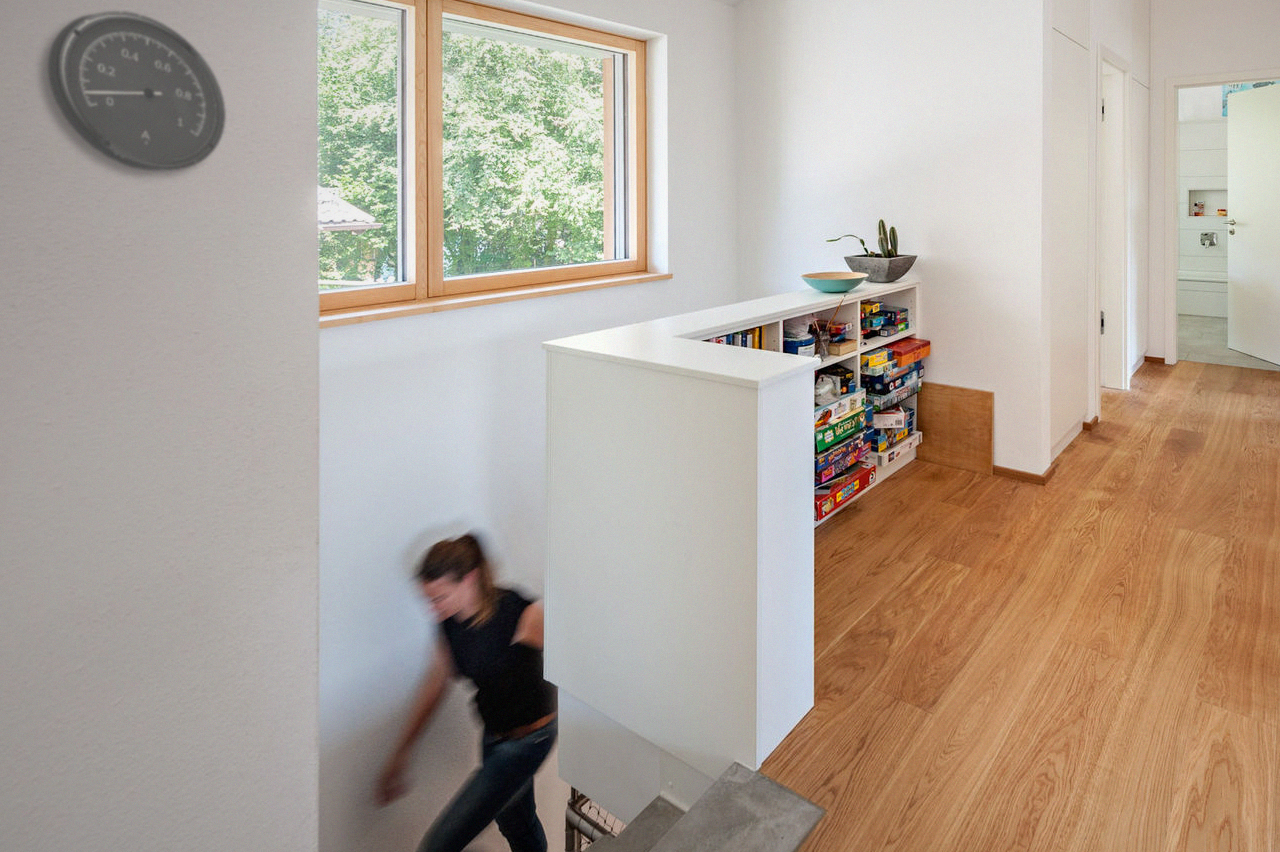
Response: A 0.05
